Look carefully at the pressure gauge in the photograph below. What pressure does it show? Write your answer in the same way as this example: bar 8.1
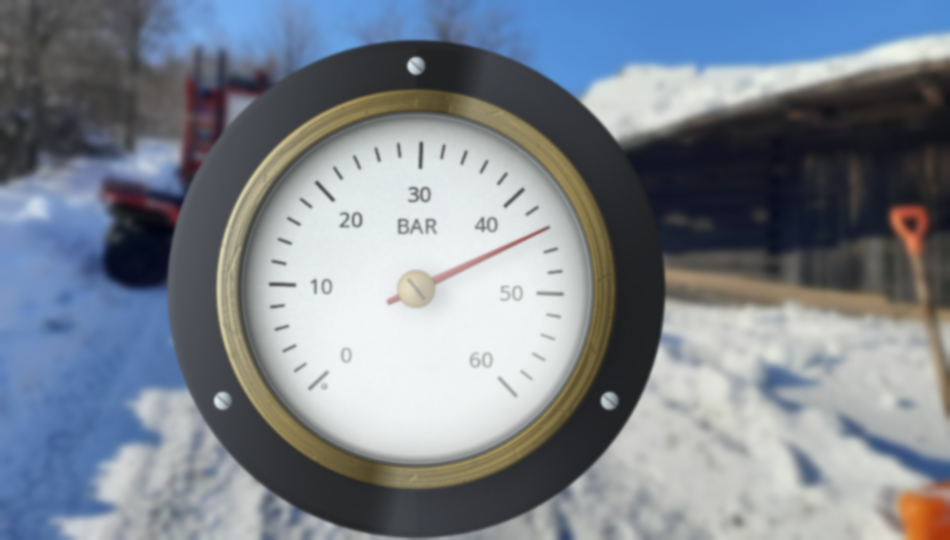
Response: bar 44
